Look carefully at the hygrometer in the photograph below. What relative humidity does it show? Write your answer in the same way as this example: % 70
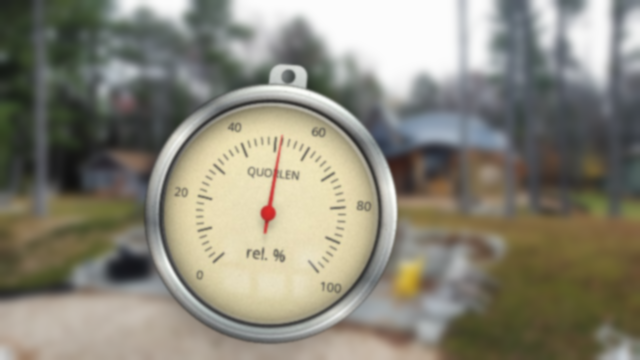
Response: % 52
